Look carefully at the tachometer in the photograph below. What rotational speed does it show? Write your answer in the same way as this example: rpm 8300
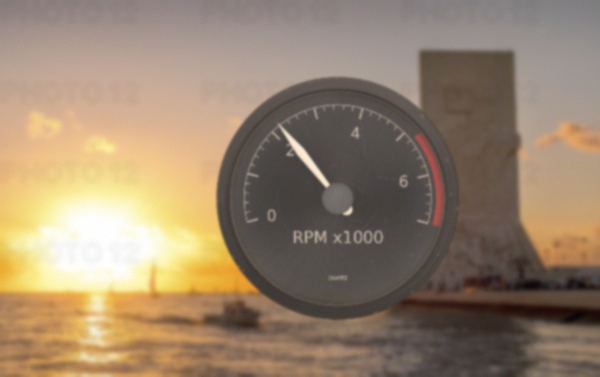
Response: rpm 2200
